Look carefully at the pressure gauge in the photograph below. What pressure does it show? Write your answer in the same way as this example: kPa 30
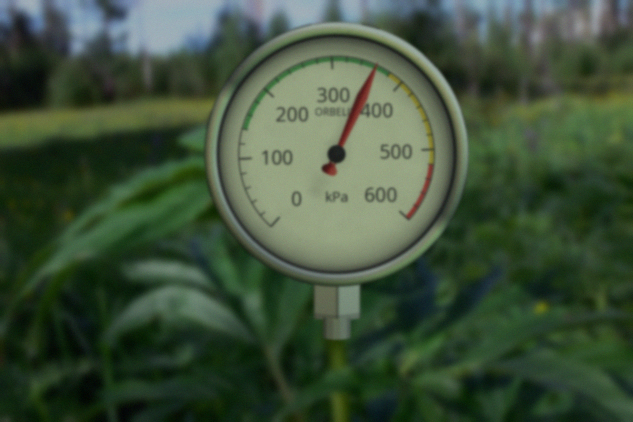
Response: kPa 360
